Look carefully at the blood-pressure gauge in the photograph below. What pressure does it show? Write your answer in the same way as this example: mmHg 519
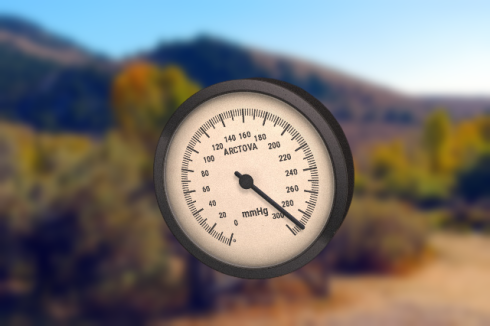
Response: mmHg 290
